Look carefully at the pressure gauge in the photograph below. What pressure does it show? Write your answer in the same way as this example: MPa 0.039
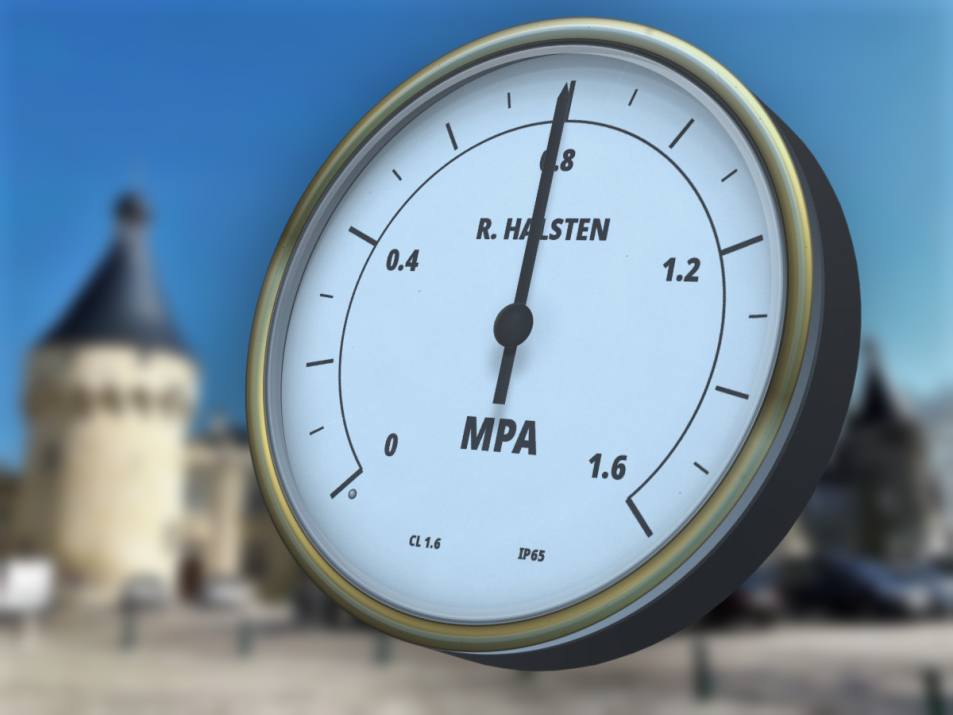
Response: MPa 0.8
